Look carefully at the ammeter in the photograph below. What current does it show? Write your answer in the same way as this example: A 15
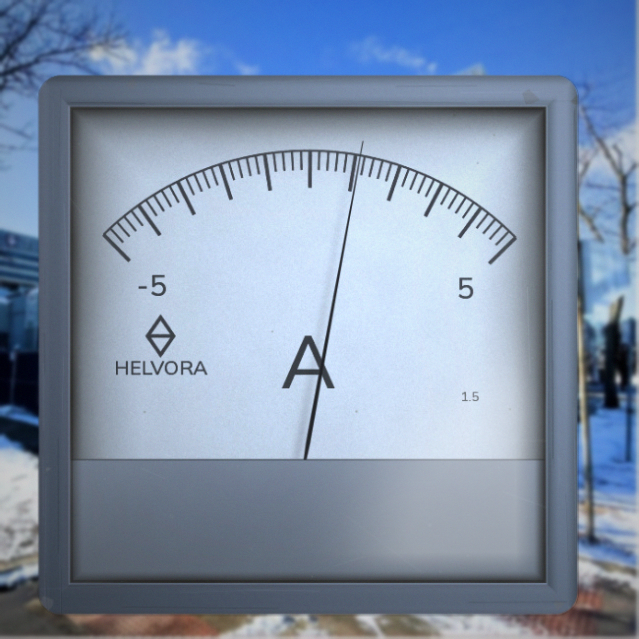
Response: A 1.1
